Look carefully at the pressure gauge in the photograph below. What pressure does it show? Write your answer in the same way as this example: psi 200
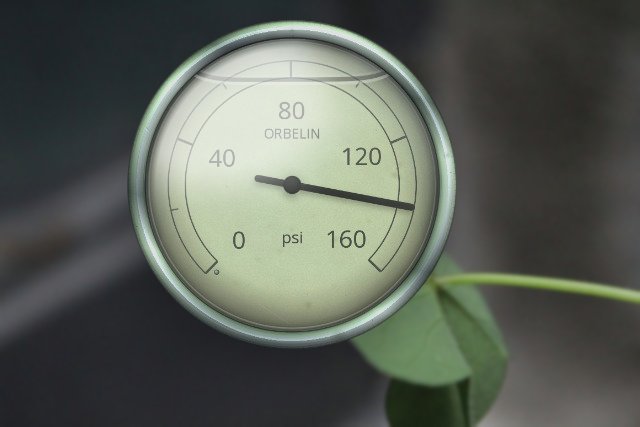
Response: psi 140
